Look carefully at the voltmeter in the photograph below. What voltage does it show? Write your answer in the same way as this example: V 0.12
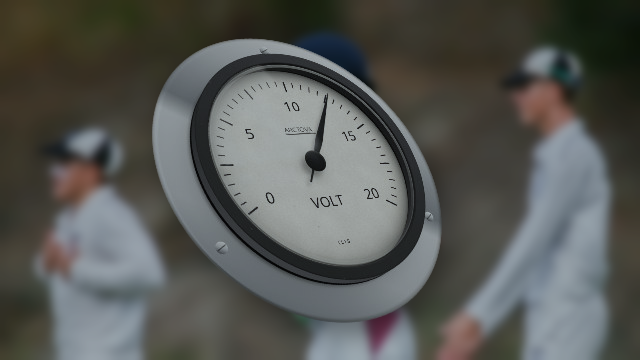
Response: V 12.5
